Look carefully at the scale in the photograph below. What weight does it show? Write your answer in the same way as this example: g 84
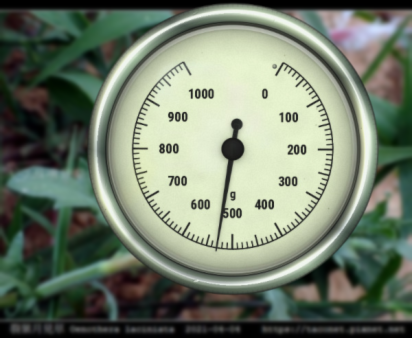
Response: g 530
